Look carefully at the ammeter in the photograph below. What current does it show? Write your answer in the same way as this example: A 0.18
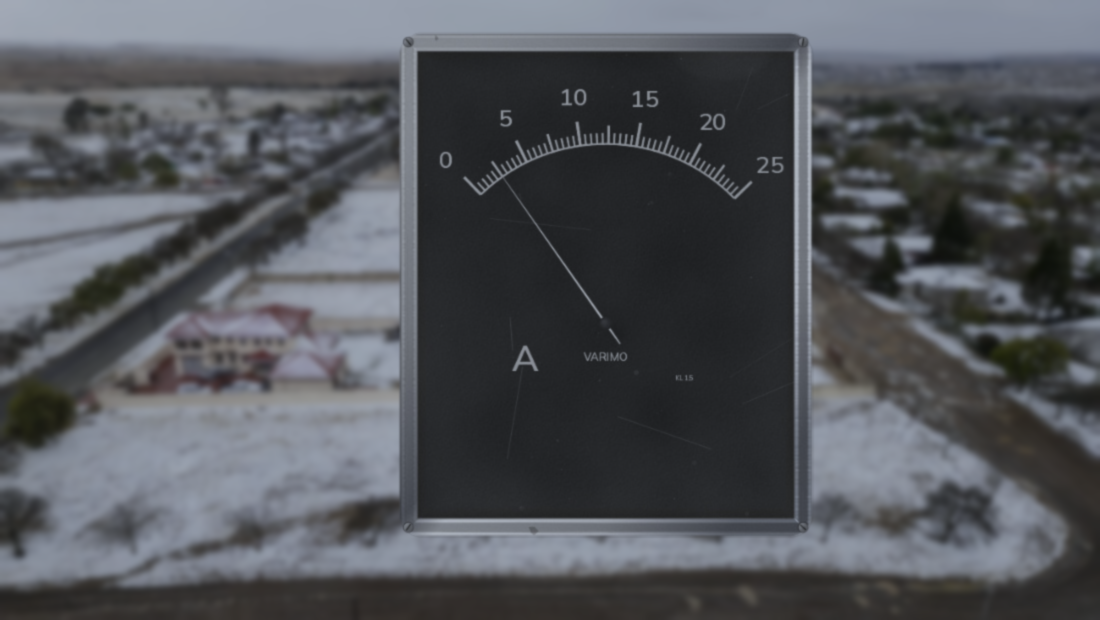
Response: A 2.5
